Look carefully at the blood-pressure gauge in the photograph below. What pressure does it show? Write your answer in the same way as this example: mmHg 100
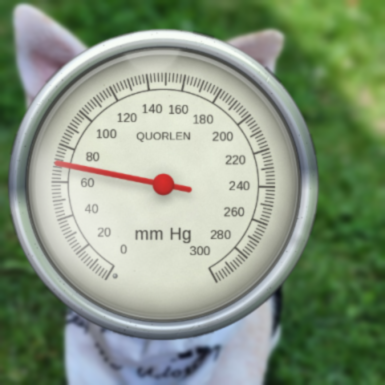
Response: mmHg 70
